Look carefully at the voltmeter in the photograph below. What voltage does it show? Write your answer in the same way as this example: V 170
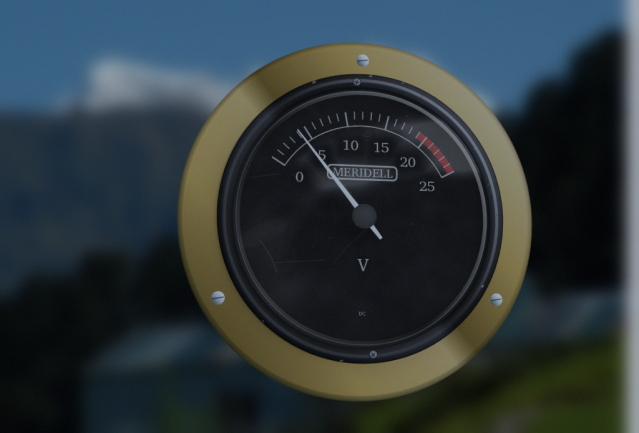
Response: V 4
